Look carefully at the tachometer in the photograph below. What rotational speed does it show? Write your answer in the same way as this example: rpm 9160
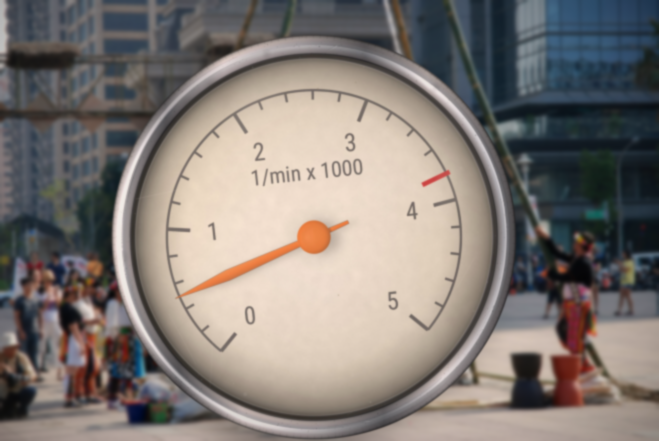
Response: rpm 500
